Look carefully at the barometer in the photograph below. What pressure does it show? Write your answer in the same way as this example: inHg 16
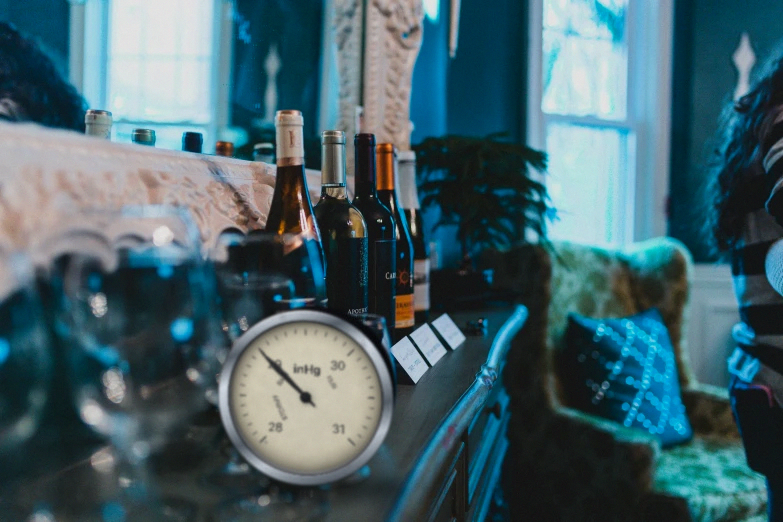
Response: inHg 29
